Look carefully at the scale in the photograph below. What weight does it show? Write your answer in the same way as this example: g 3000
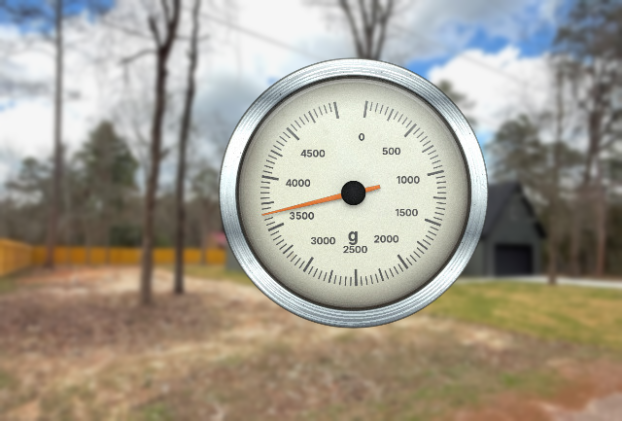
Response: g 3650
